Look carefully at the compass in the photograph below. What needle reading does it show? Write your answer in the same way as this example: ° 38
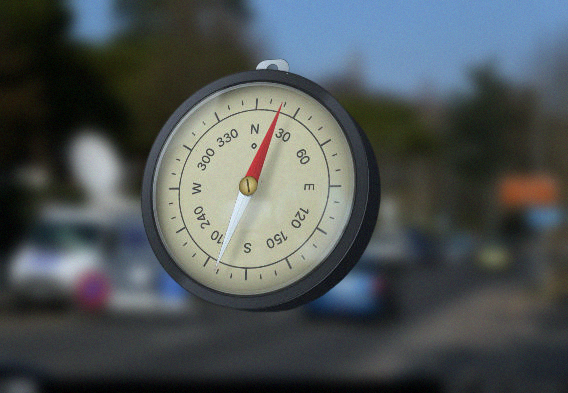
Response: ° 20
